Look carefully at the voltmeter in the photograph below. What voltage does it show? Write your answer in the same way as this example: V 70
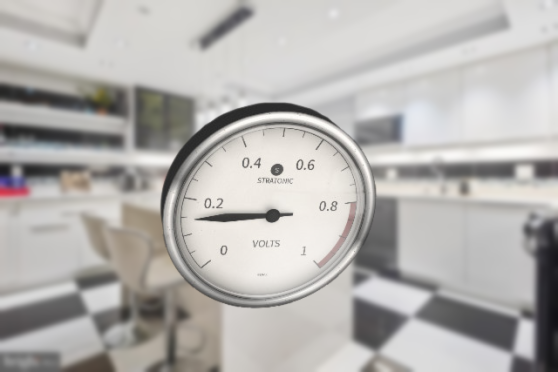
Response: V 0.15
